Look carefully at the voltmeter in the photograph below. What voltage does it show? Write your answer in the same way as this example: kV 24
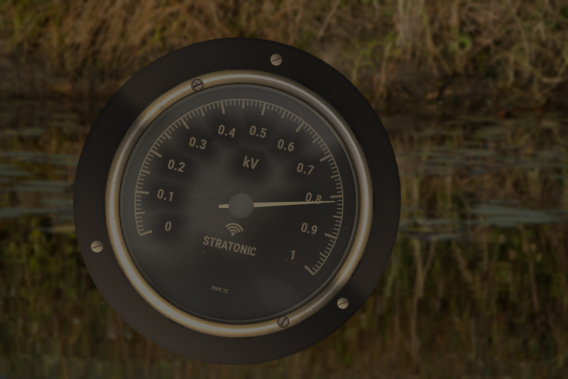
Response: kV 0.81
